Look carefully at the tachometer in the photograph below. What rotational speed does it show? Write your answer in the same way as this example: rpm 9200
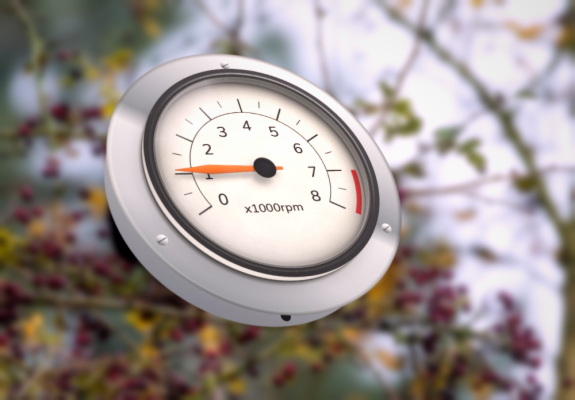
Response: rpm 1000
